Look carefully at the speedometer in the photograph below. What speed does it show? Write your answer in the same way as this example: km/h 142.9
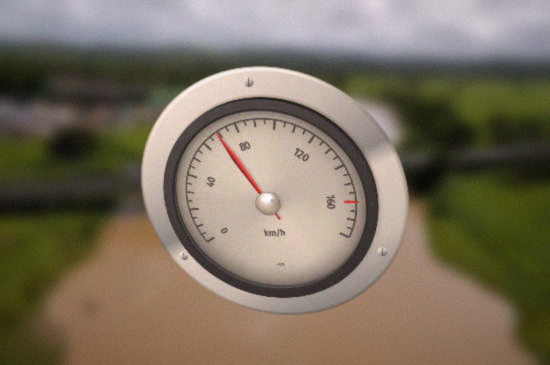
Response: km/h 70
